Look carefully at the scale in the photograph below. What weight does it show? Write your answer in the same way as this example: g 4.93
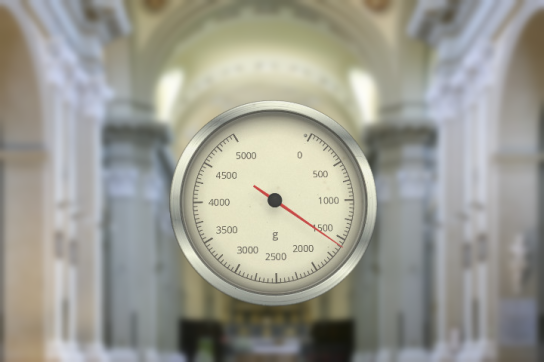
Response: g 1600
